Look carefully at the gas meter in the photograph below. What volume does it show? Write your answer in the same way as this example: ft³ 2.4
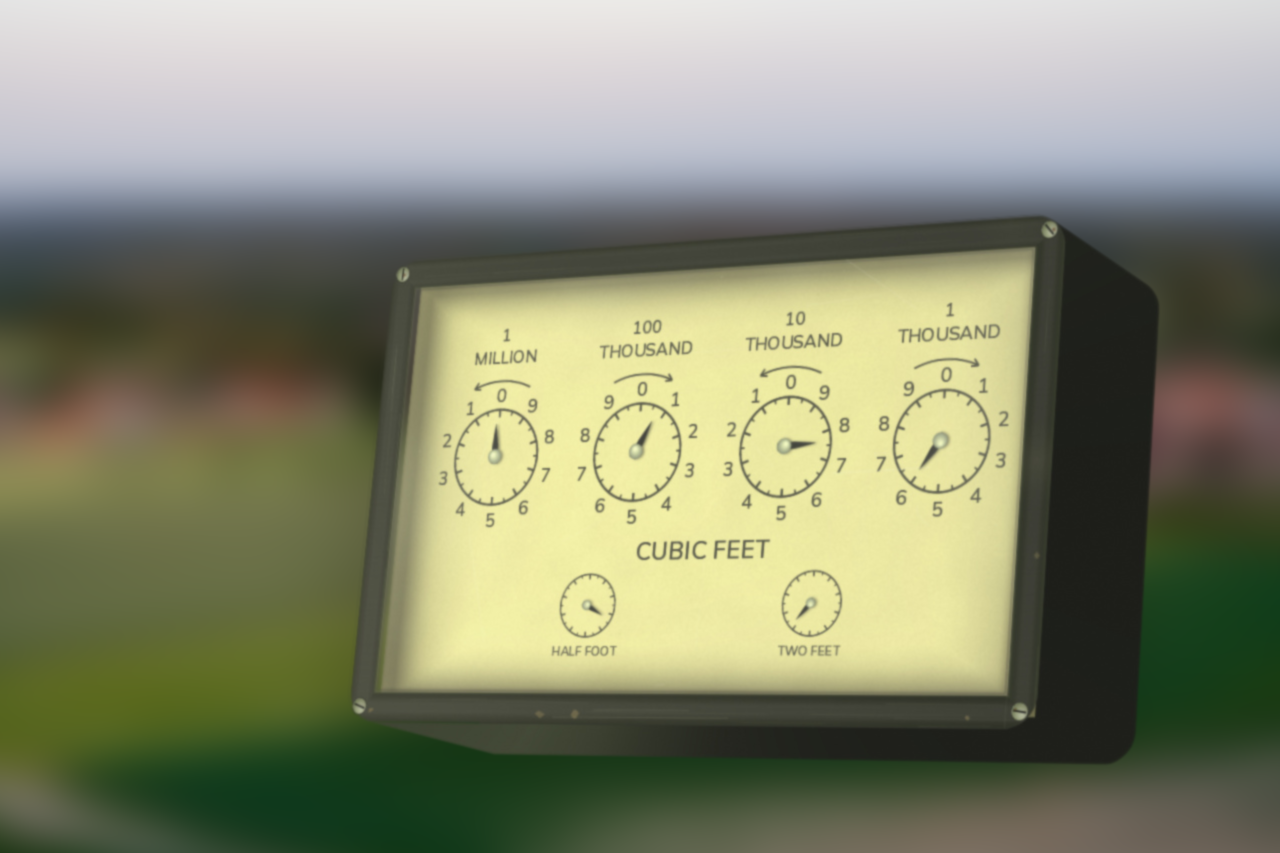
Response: ft³ 7600
